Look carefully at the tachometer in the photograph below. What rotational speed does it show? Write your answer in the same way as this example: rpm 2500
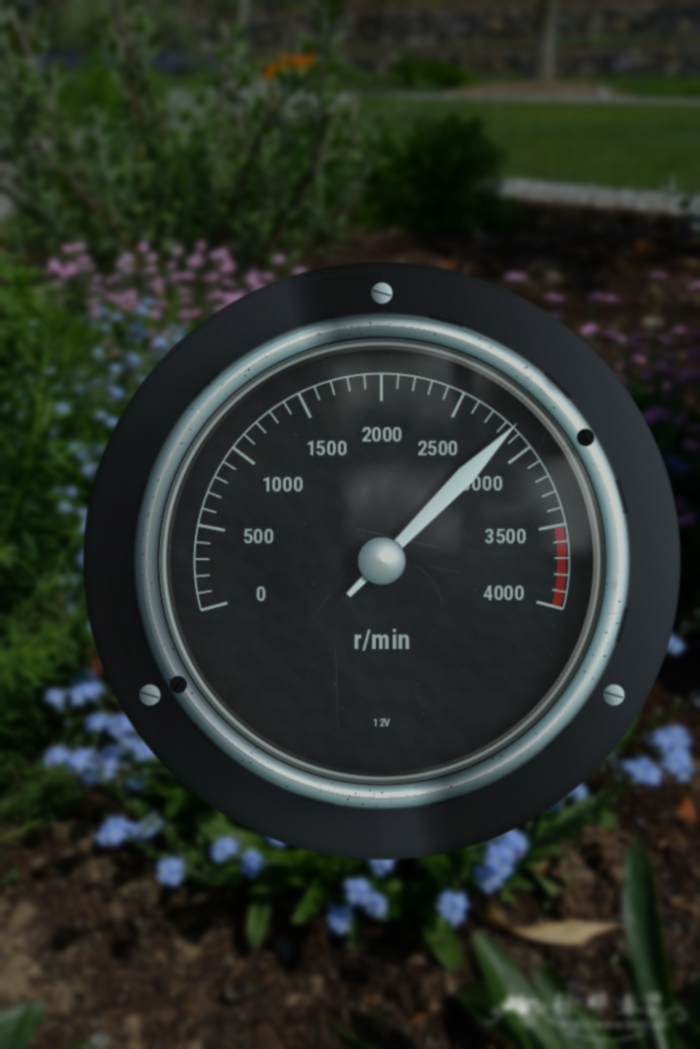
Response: rpm 2850
